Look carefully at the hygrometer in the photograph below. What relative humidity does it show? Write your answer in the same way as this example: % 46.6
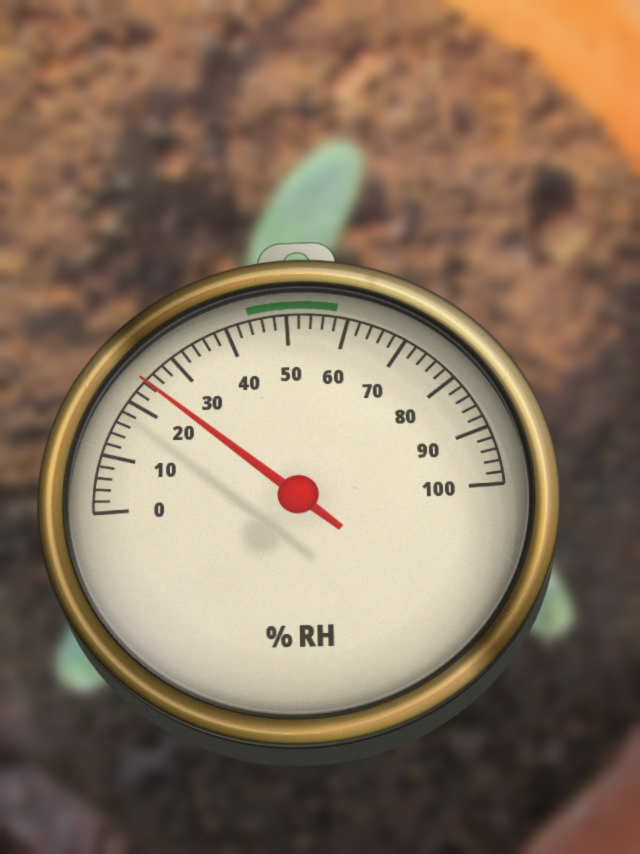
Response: % 24
